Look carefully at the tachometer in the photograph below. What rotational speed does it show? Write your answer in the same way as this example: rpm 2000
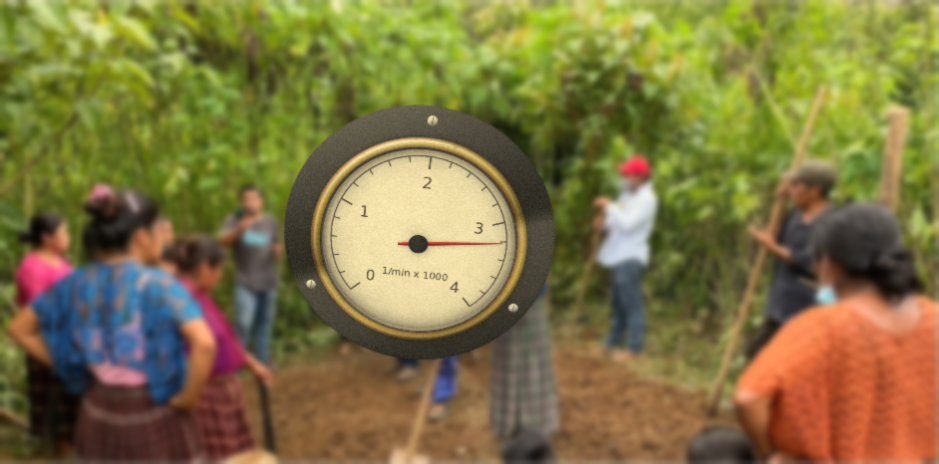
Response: rpm 3200
